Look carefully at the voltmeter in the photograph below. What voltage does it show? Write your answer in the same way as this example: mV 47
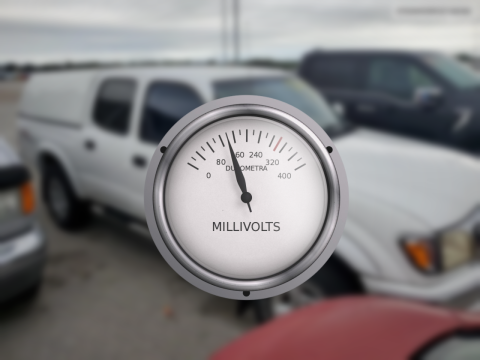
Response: mV 140
